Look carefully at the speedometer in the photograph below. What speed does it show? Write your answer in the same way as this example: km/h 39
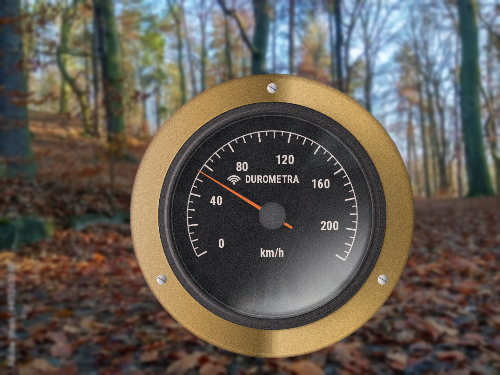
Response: km/h 55
